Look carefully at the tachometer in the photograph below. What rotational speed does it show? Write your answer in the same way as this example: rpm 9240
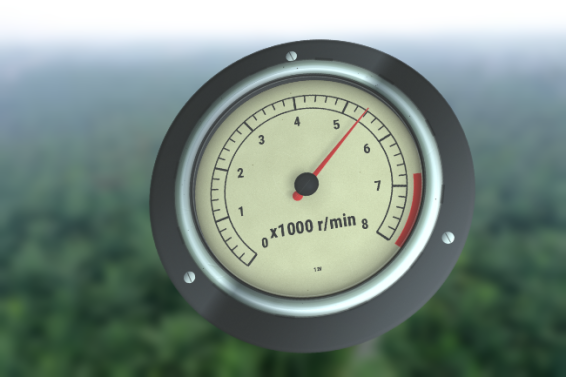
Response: rpm 5400
